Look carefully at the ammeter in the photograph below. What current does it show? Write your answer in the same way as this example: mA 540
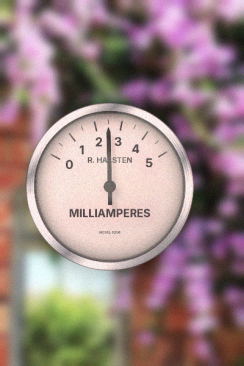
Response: mA 2.5
